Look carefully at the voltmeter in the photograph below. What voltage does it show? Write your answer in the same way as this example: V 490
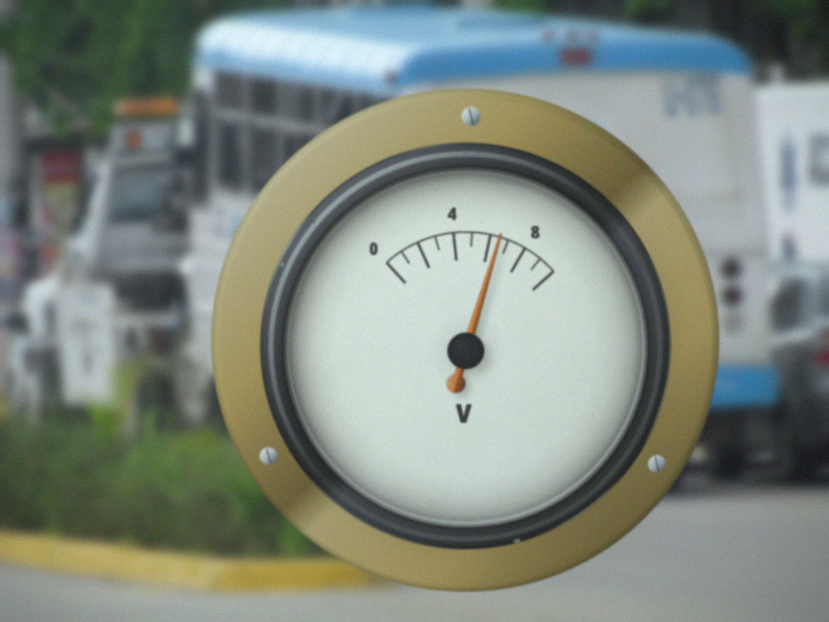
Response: V 6.5
